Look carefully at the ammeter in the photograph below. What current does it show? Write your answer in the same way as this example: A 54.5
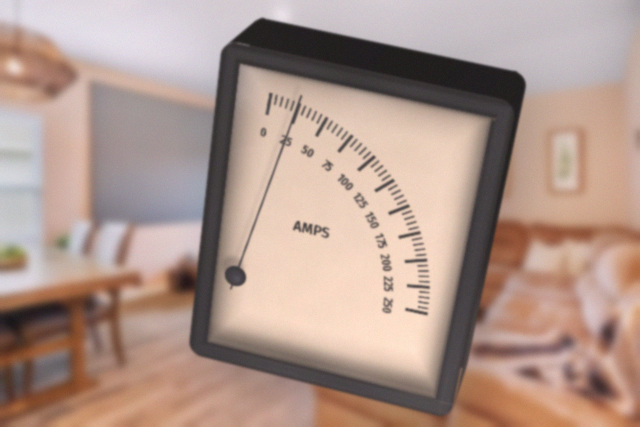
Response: A 25
